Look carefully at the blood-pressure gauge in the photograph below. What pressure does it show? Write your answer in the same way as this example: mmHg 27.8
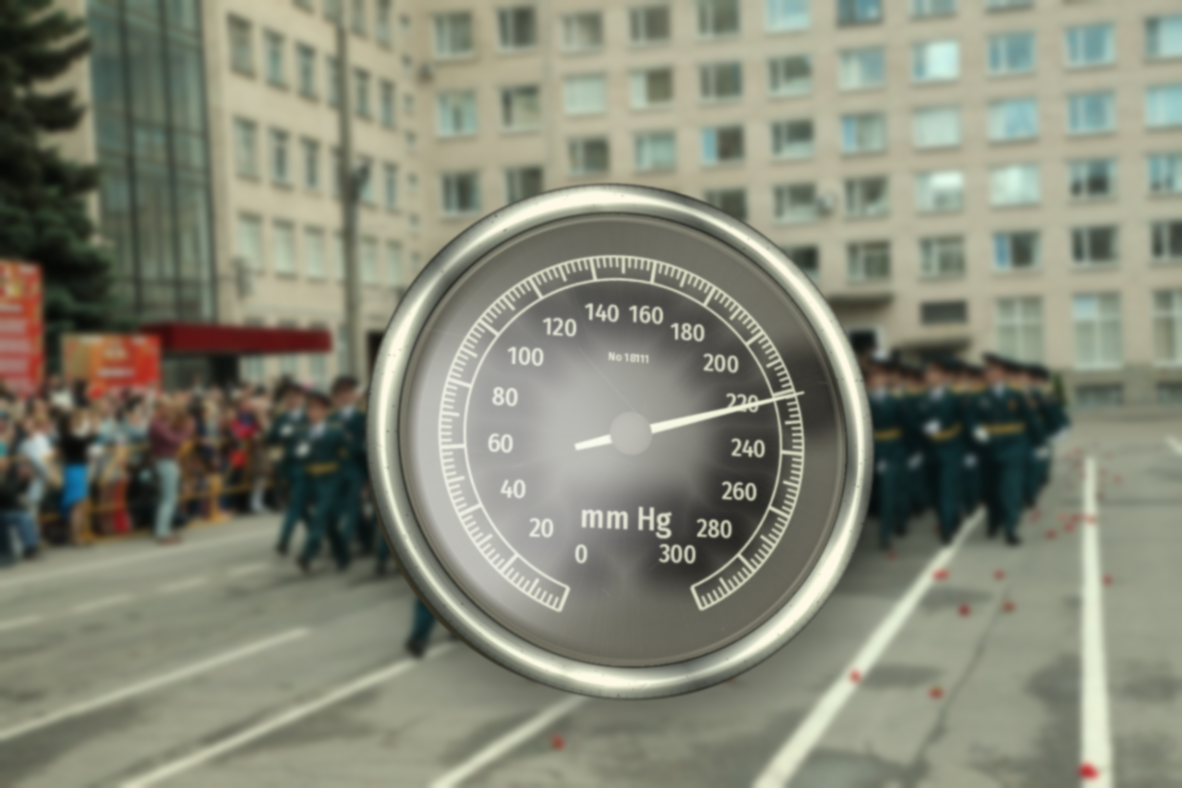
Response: mmHg 222
